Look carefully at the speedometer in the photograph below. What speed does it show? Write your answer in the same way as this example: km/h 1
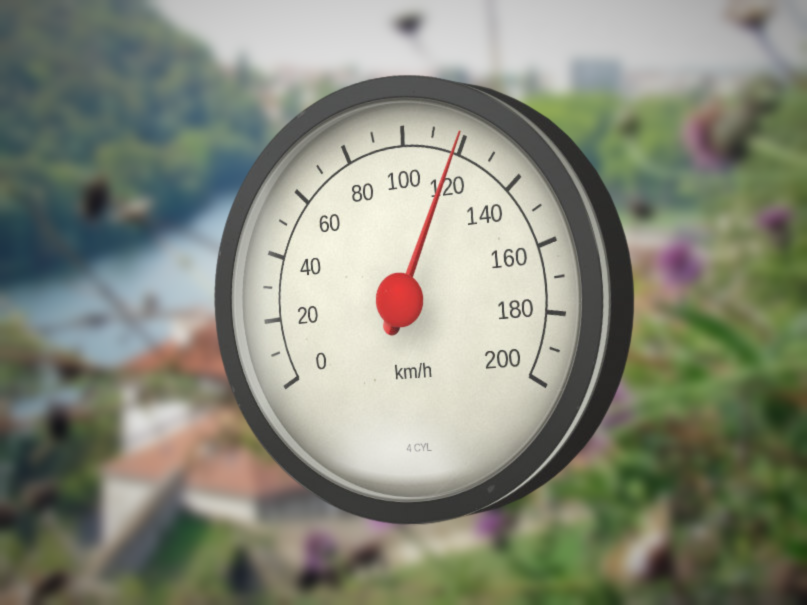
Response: km/h 120
